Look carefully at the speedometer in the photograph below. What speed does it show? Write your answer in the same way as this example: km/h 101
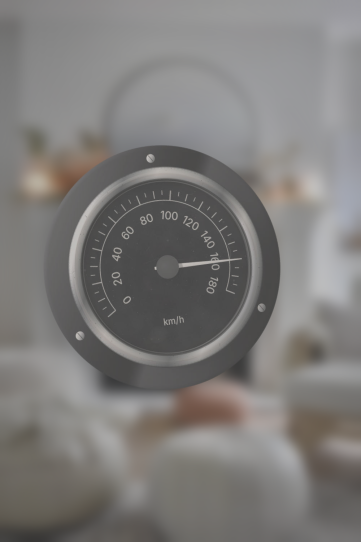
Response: km/h 160
